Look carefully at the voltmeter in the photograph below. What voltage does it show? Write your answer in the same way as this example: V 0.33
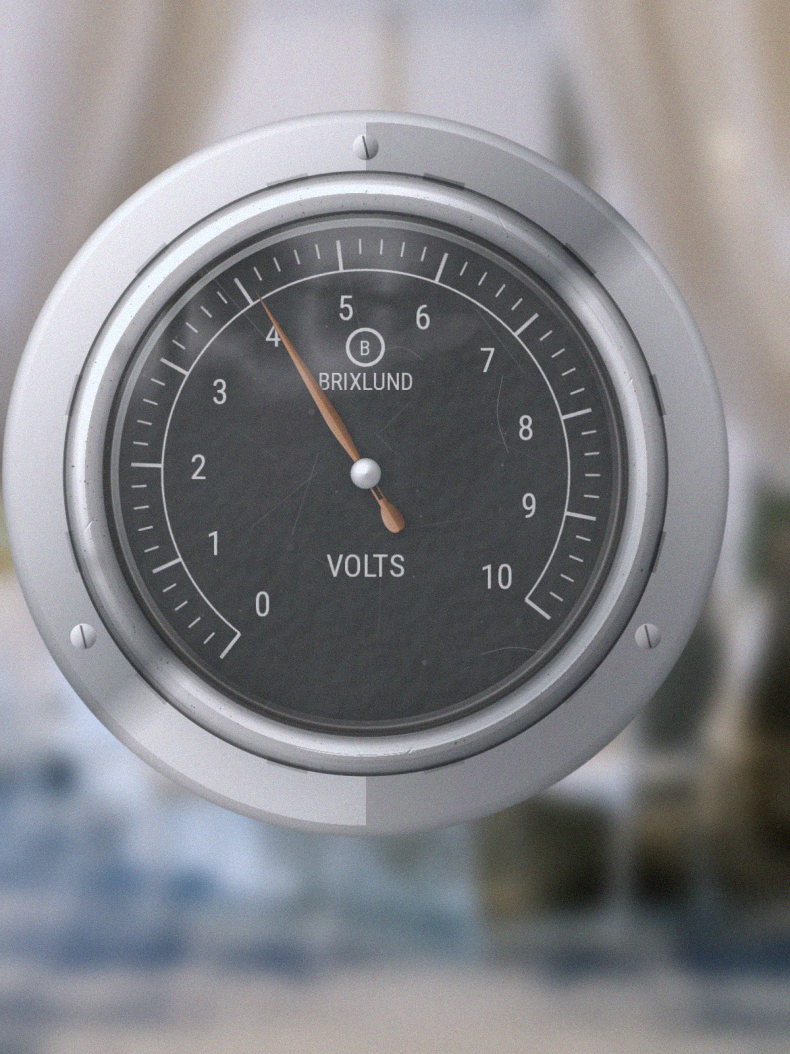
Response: V 4.1
